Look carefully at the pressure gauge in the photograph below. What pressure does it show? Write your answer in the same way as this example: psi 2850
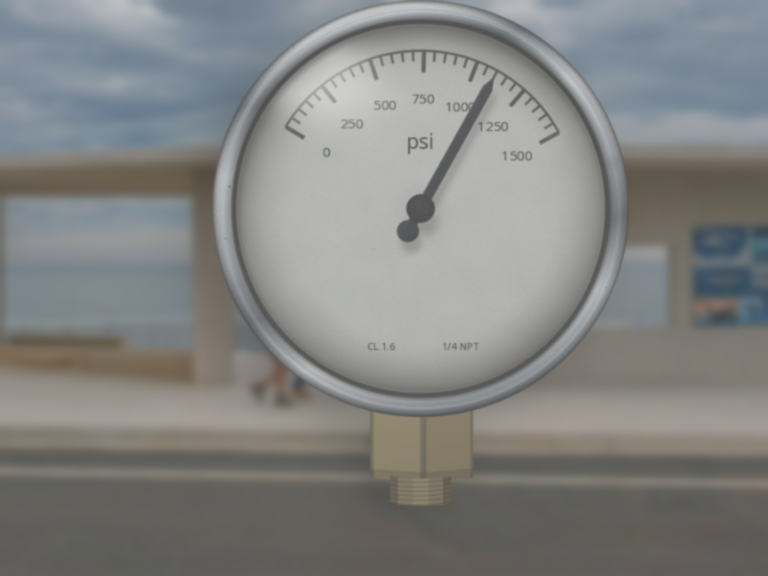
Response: psi 1100
